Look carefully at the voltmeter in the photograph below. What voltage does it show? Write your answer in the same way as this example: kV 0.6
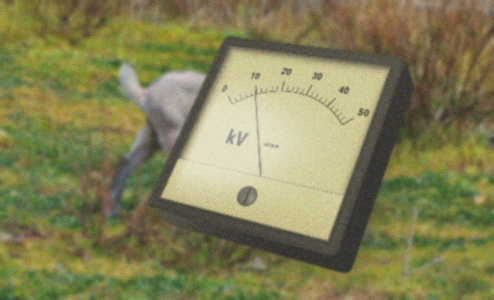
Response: kV 10
